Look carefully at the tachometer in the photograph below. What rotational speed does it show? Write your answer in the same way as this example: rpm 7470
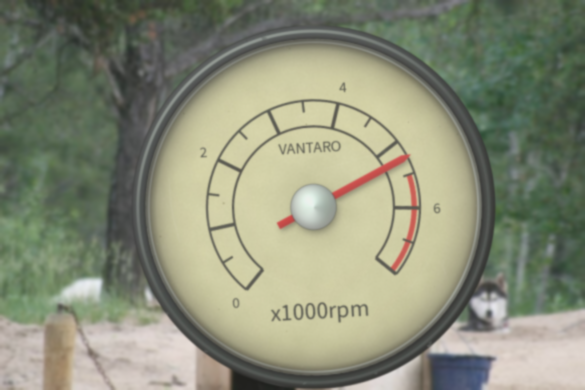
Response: rpm 5250
